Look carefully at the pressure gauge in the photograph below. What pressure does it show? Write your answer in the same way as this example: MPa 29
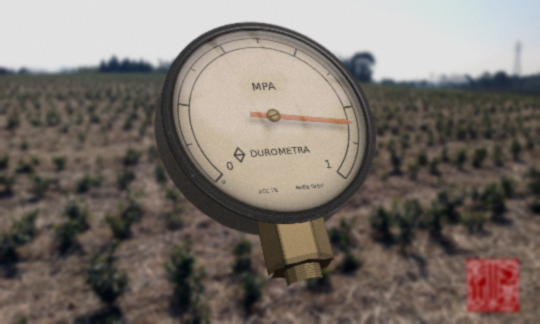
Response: MPa 0.85
